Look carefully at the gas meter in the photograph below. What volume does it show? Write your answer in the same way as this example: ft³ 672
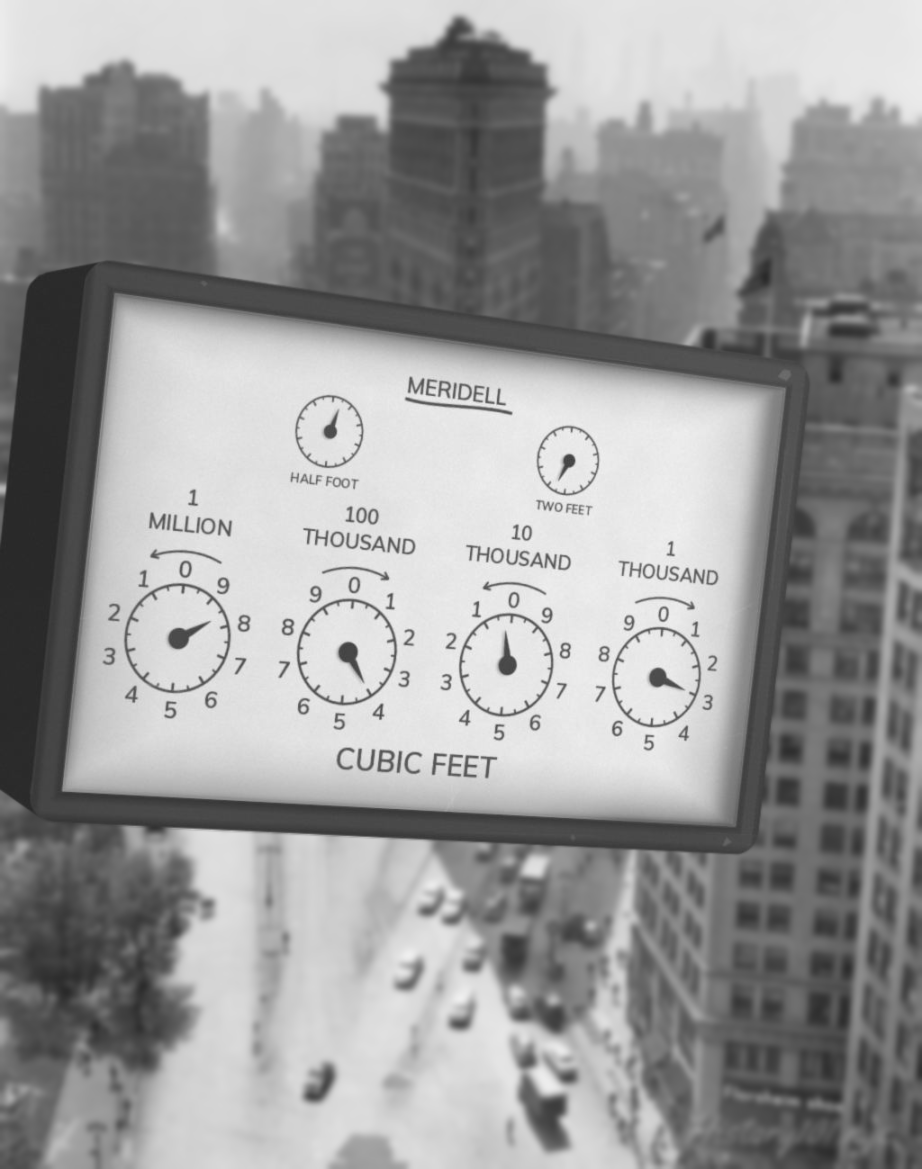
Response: ft³ 840300
